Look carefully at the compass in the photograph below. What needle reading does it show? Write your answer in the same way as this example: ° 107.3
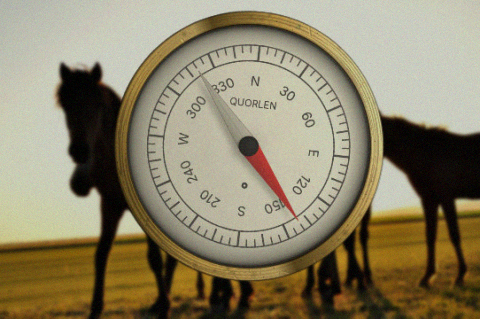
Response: ° 140
